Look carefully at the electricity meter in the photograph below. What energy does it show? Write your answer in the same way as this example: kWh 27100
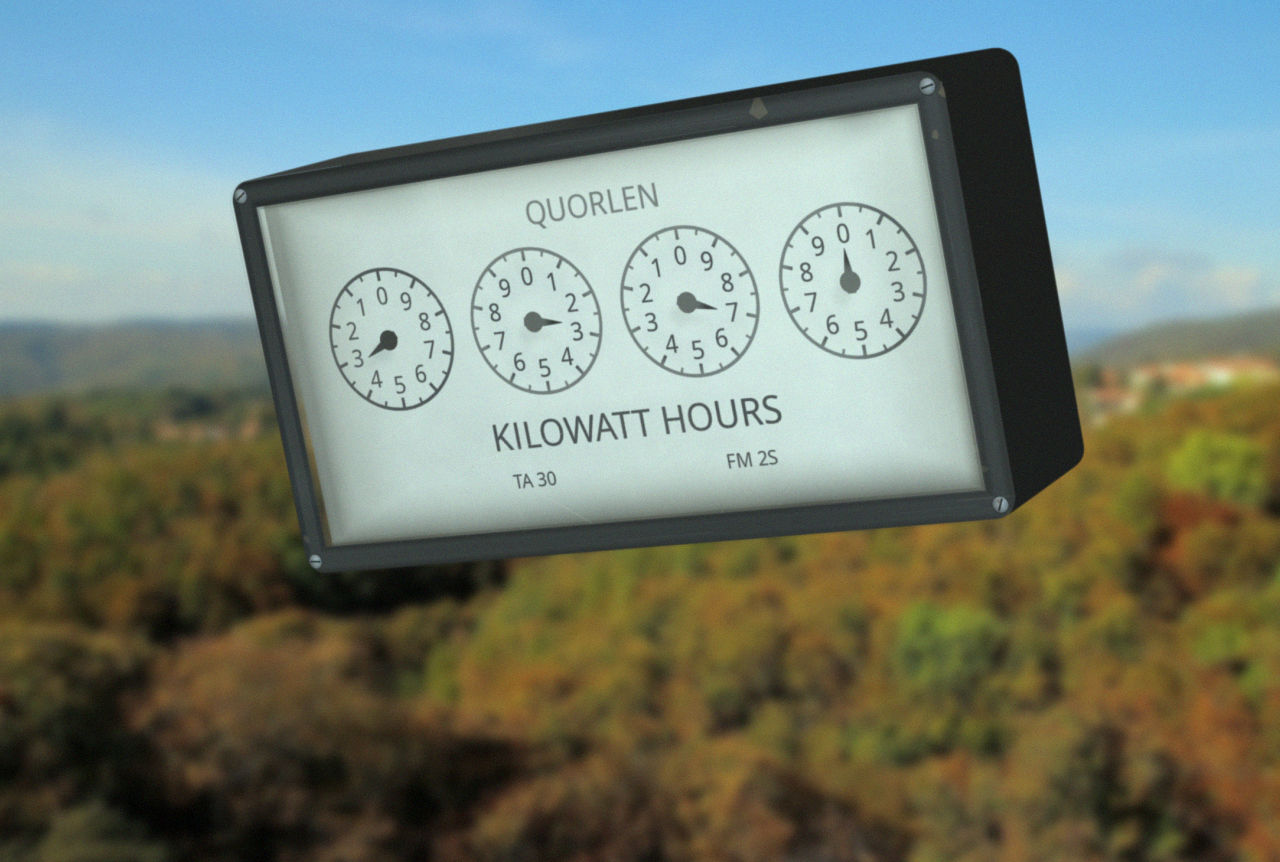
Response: kWh 3270
